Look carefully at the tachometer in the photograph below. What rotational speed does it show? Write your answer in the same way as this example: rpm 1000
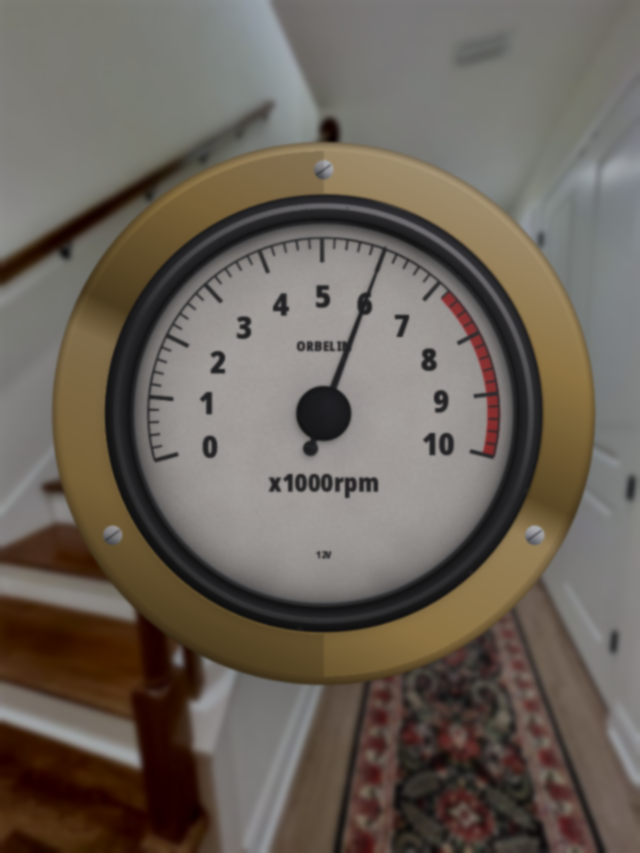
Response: rpm 6000
